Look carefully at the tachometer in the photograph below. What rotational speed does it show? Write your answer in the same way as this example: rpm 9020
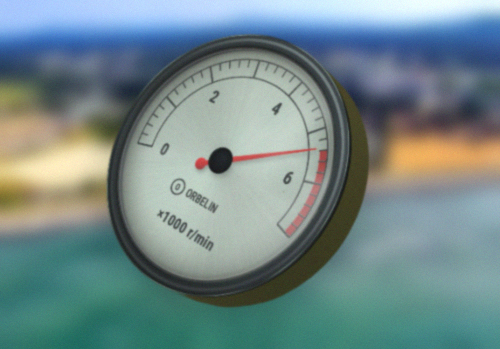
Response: rpm 5400
